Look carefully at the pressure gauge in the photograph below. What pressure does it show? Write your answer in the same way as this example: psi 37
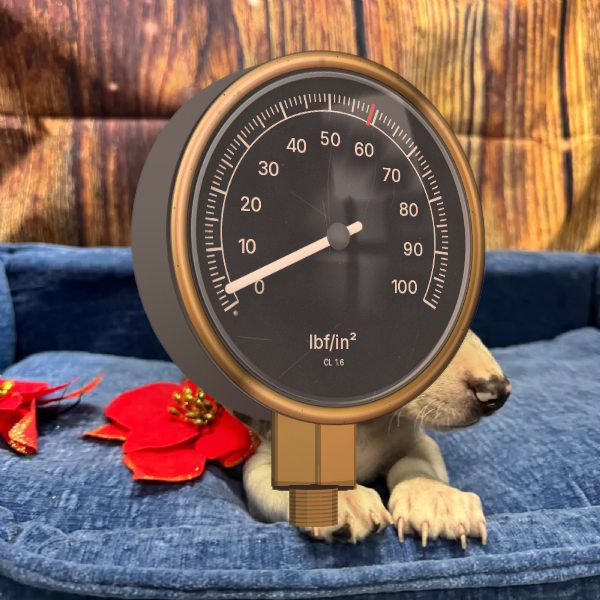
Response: psi 3
